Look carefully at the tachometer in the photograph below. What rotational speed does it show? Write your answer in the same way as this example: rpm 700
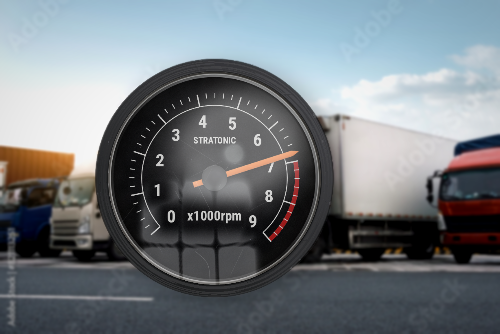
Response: rpm 6800
